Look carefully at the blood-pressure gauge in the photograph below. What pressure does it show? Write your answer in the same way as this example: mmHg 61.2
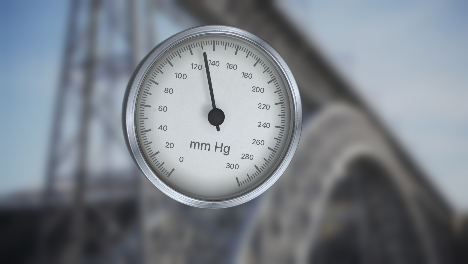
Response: mmHg 130
